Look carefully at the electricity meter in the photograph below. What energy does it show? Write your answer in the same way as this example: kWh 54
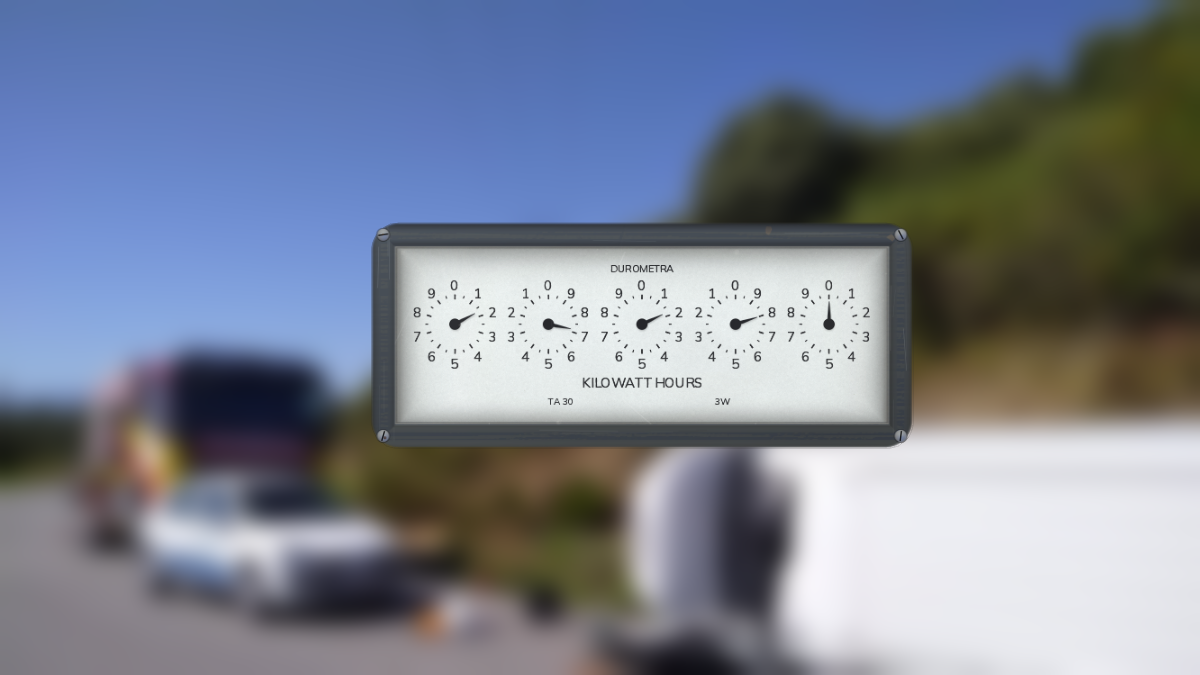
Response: kWh 17180
